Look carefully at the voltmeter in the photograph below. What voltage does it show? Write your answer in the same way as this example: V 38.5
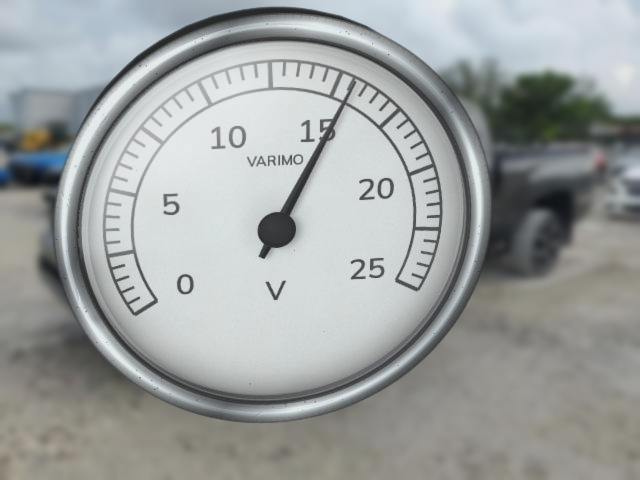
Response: V 15.5
